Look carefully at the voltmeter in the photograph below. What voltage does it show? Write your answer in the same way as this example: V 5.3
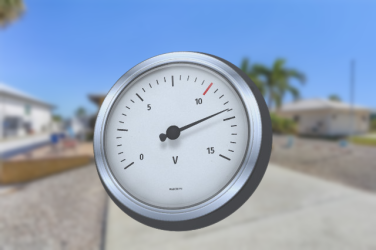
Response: V 12
